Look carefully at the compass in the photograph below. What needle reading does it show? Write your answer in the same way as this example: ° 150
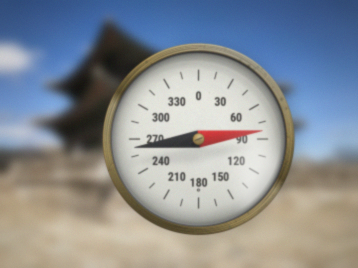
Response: ° 82.5
